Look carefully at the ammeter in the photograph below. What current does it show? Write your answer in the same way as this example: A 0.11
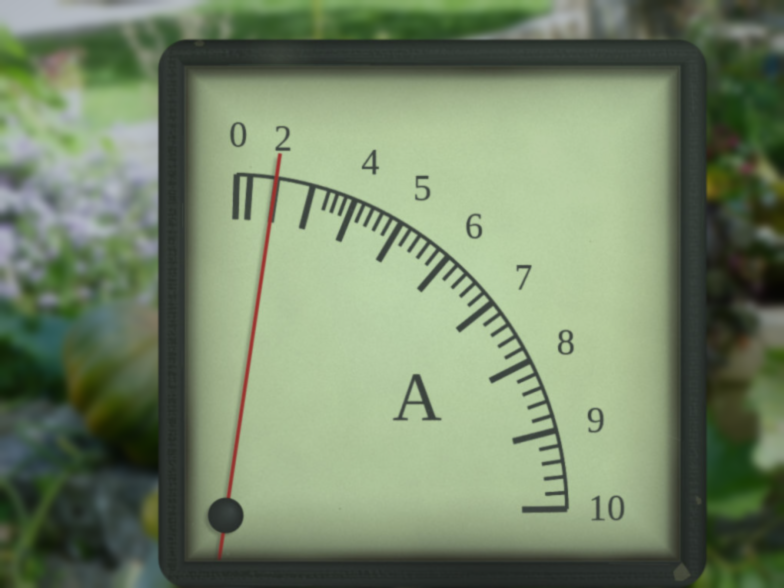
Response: A 2
